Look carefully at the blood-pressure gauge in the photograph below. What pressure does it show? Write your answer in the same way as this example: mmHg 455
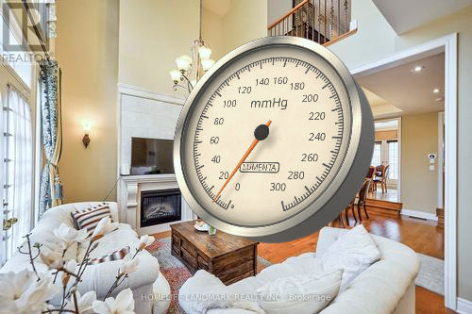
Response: mmHg 10
